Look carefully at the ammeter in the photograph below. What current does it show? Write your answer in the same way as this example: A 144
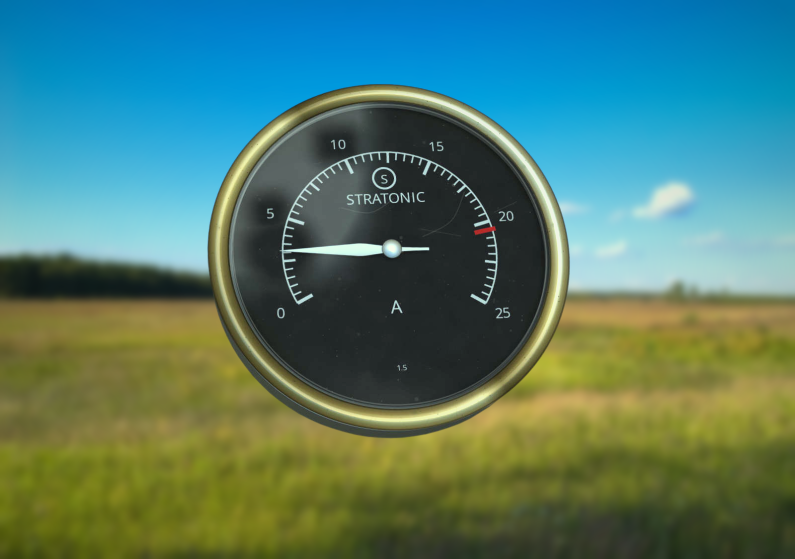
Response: A 3
